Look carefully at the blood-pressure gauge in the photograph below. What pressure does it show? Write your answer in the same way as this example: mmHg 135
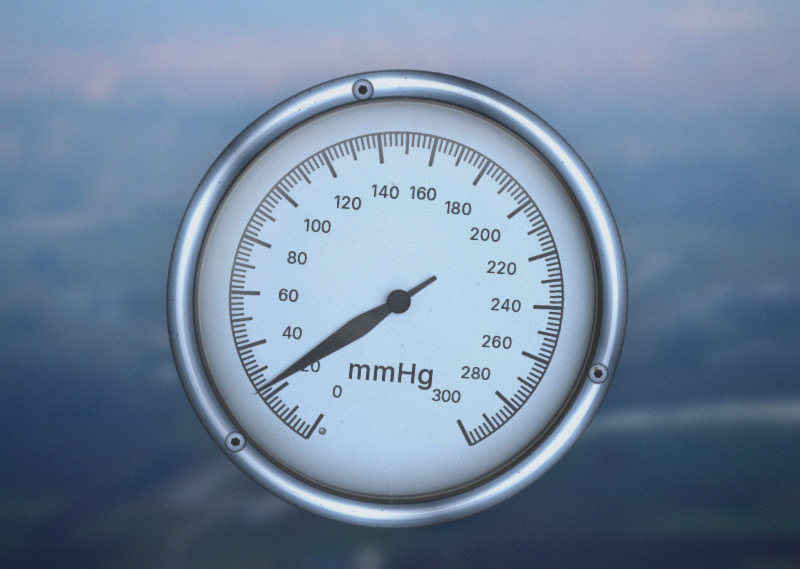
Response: mmHg 24
